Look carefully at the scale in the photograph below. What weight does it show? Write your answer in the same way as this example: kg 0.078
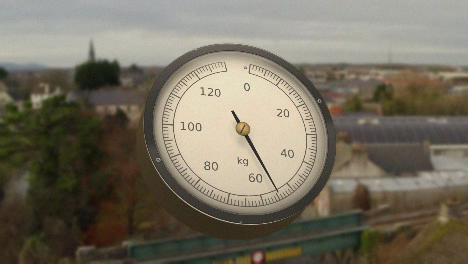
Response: kg 55
